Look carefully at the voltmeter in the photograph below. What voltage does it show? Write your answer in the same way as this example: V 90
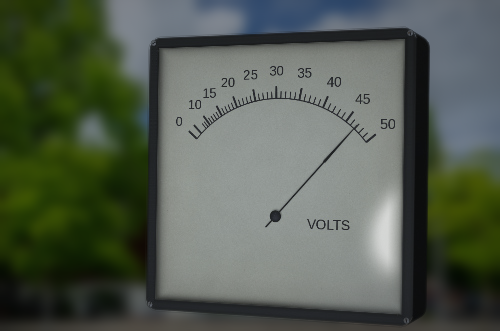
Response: V 47
